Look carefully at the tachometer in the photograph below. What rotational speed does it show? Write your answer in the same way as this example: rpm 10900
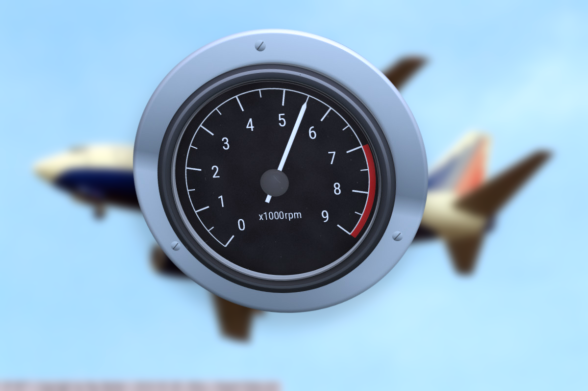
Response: rpm 5500
